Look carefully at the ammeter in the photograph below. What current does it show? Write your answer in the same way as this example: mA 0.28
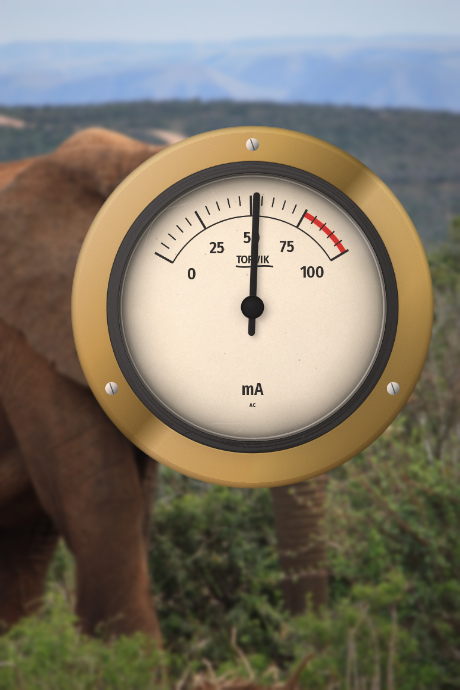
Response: mA 52.5
